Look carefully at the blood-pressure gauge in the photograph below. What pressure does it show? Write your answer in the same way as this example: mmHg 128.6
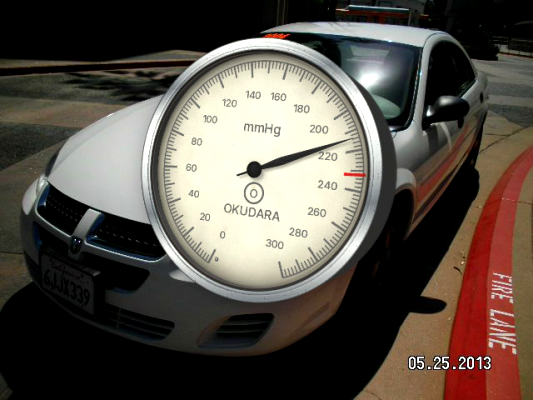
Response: mmHg 214
